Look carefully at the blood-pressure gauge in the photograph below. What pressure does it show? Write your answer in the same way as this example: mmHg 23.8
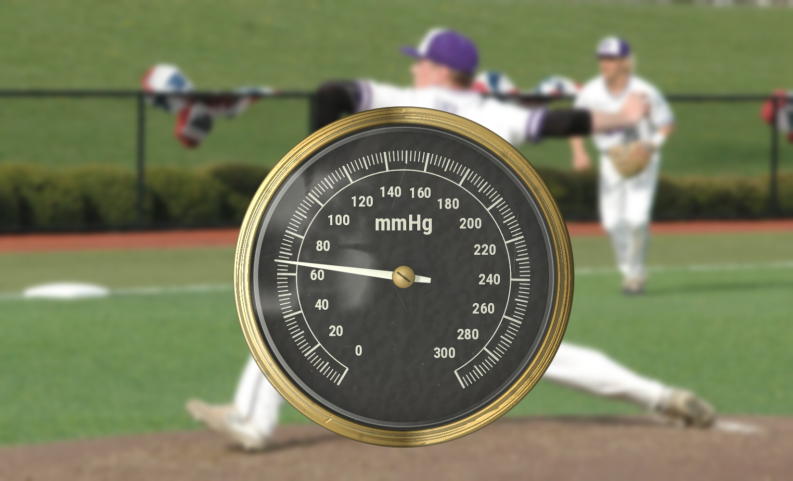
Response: mmHg 66
